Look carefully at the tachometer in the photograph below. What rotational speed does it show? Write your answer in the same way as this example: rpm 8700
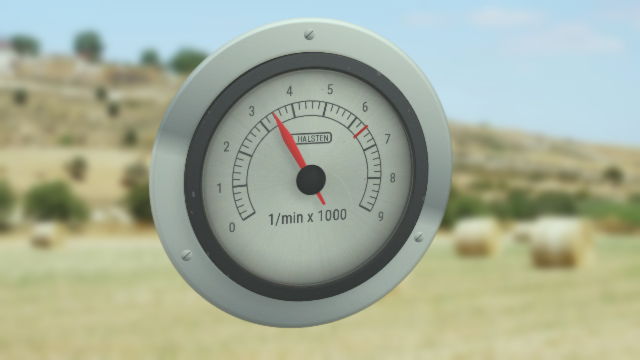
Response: rpm 3400
